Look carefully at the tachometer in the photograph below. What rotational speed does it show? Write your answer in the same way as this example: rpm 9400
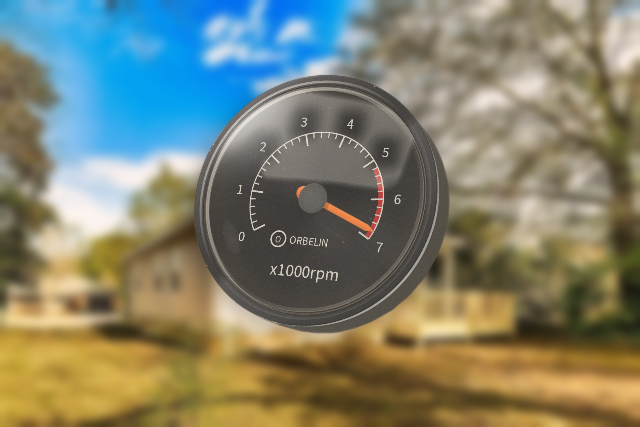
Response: rpm 6800
